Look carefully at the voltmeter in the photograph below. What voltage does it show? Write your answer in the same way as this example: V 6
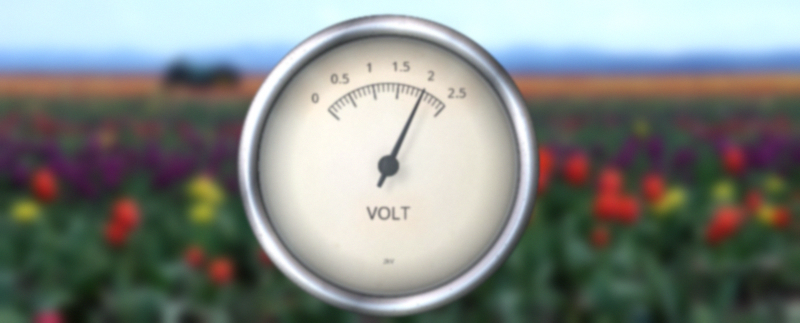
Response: V 2
